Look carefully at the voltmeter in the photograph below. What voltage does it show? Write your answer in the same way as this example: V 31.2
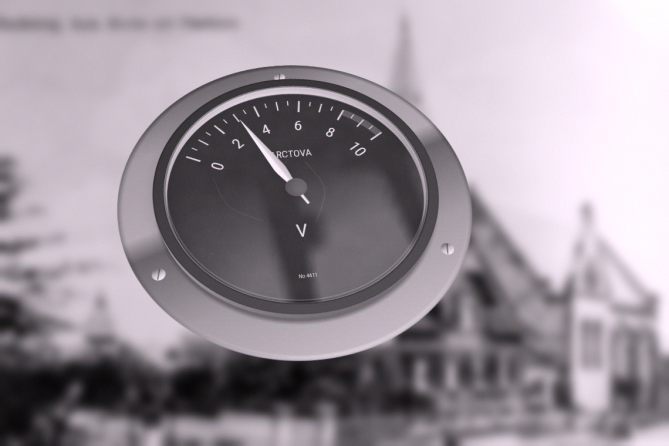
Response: V 3
